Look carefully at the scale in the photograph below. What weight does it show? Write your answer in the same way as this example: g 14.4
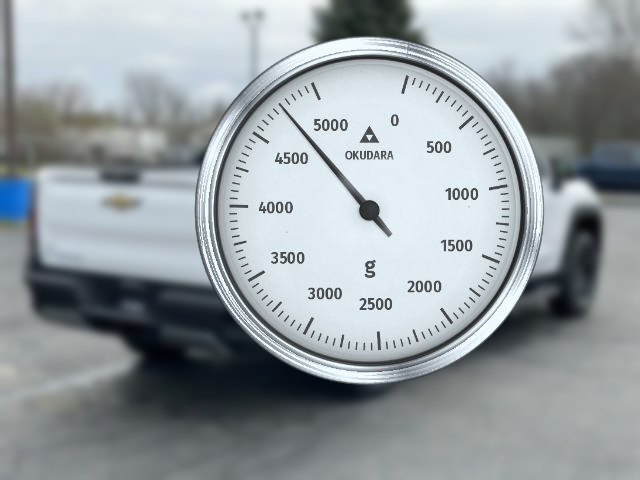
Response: g 4750
